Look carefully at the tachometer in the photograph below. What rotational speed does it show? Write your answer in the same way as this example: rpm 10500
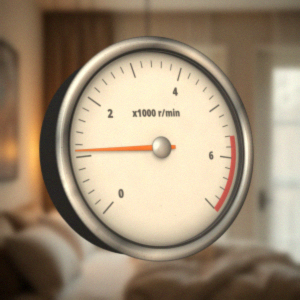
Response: rpm 1100
